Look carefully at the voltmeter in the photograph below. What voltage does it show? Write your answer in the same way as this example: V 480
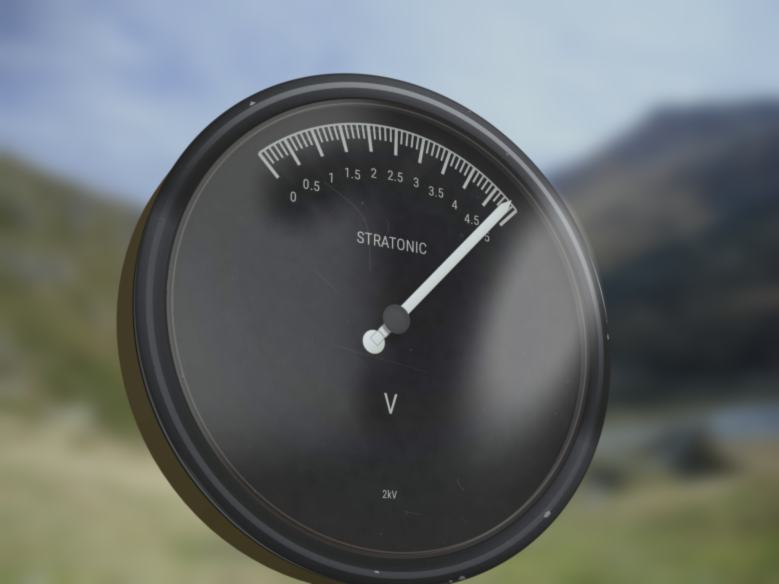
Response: V 4.8
